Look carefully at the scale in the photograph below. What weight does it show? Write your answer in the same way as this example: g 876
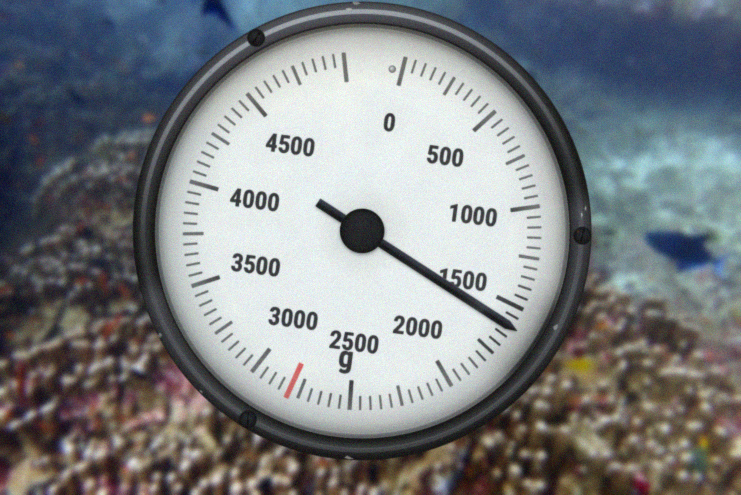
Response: g 1600
